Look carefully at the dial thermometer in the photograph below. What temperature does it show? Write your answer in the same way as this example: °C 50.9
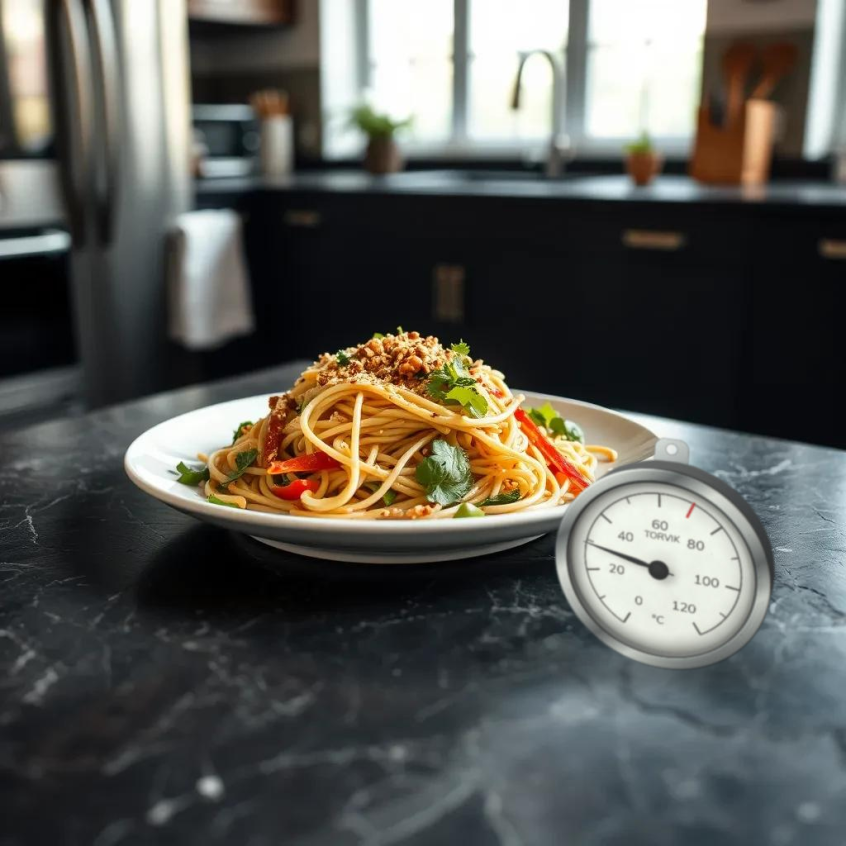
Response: °C 30
